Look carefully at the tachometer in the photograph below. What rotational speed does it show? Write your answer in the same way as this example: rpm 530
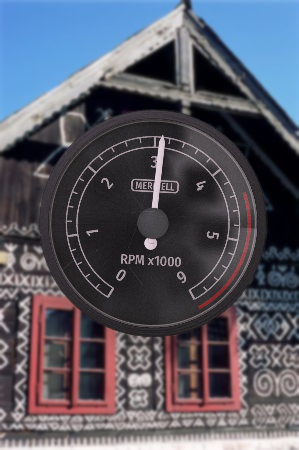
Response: rpm 3100
